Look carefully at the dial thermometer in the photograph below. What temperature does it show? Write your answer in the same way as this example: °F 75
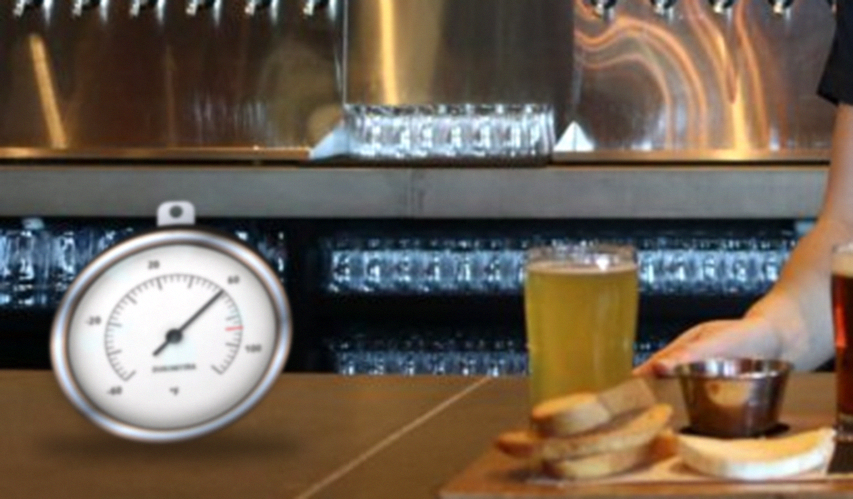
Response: °F 60
